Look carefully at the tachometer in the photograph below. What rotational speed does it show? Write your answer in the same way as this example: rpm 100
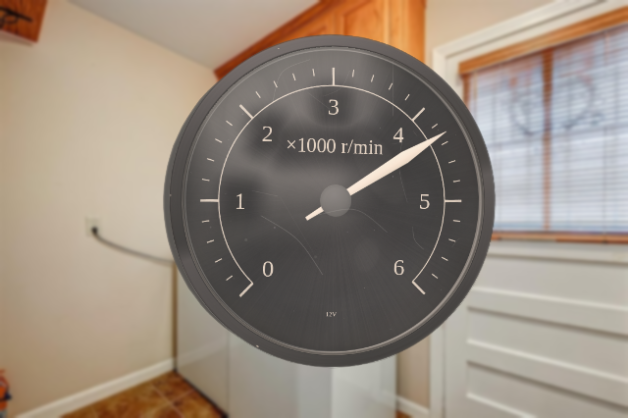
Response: rpm 4300
